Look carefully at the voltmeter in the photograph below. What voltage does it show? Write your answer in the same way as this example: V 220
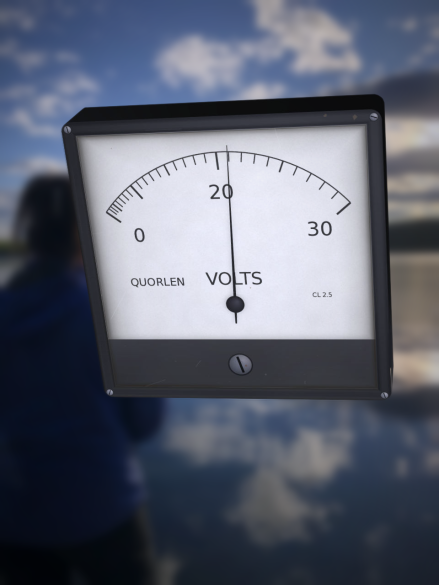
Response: V 21
